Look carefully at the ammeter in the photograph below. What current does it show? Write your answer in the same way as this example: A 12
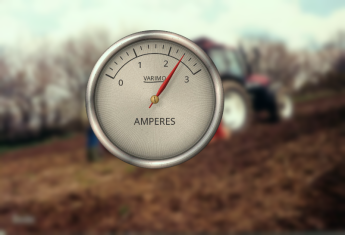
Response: A 2.4
